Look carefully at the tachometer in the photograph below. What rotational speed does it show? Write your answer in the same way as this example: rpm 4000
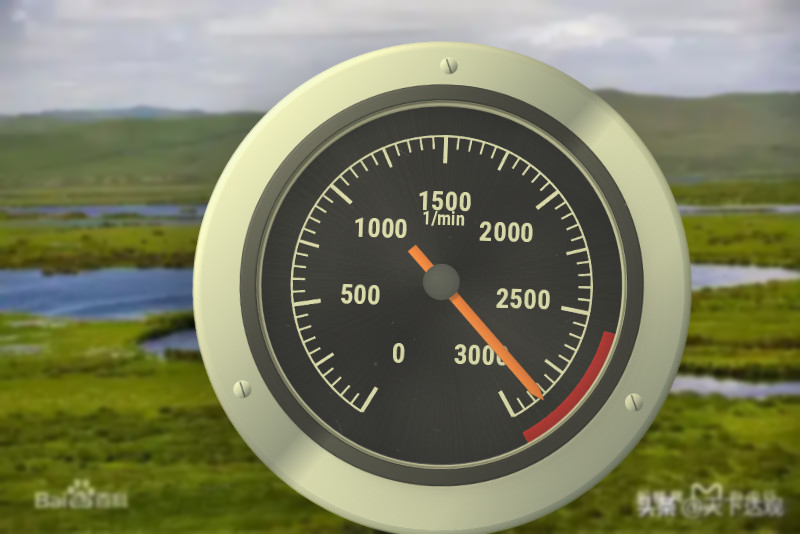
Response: rpm 2875
